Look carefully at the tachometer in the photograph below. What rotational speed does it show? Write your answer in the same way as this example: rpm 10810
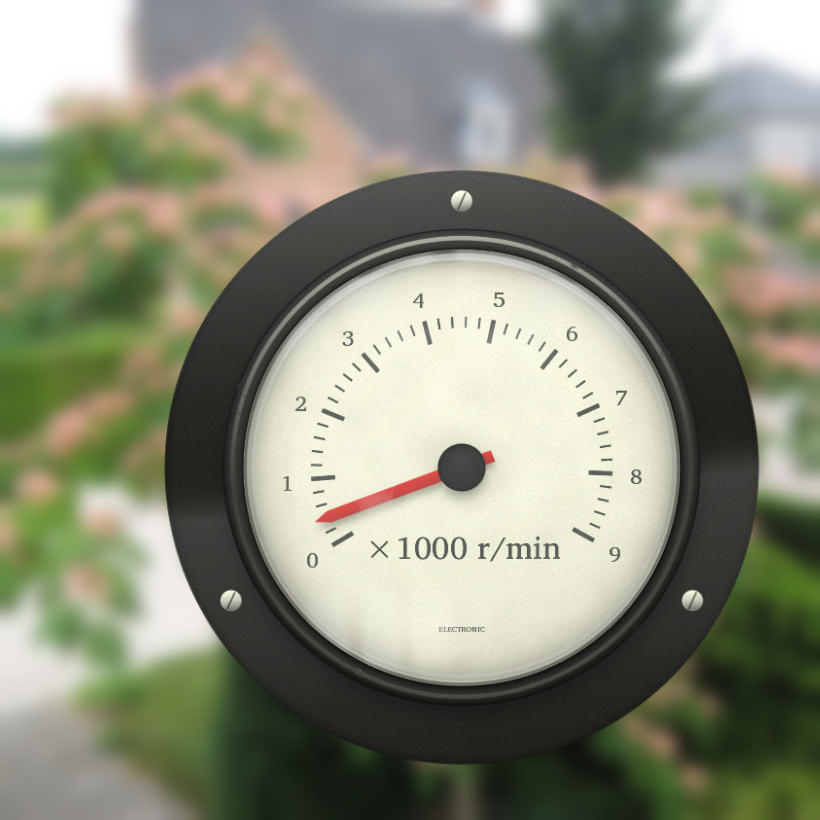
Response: rpm 400
